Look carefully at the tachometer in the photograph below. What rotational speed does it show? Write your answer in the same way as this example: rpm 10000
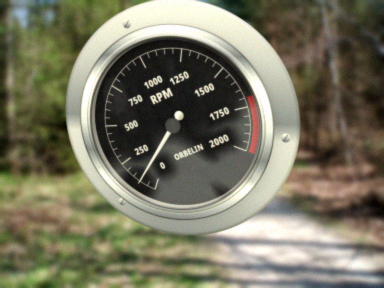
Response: rpm 100
